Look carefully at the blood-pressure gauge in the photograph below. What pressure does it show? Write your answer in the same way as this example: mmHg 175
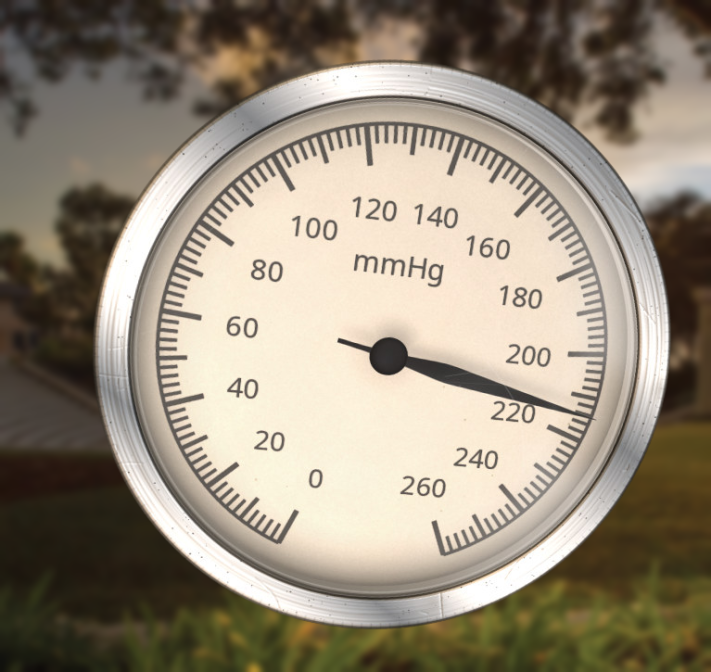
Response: mmHg 214
